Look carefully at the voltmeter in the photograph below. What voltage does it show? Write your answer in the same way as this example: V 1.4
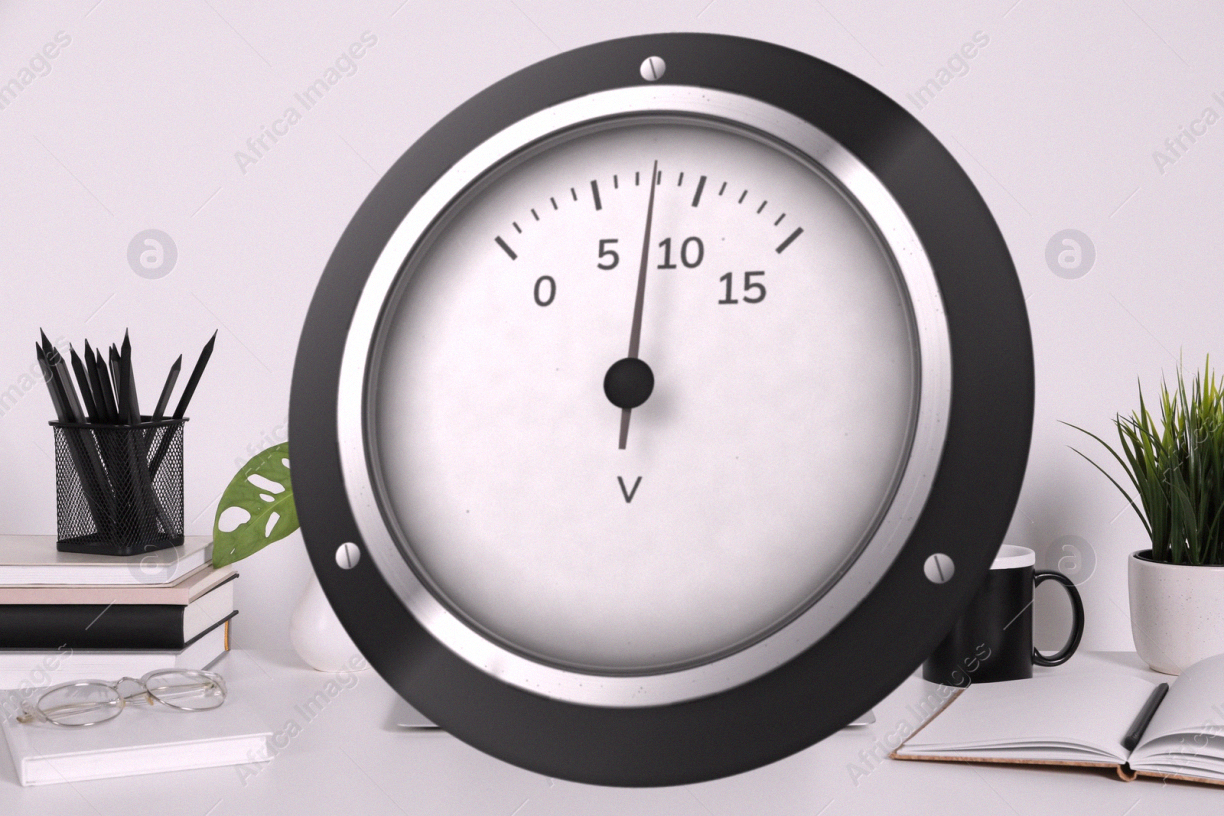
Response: V 8
